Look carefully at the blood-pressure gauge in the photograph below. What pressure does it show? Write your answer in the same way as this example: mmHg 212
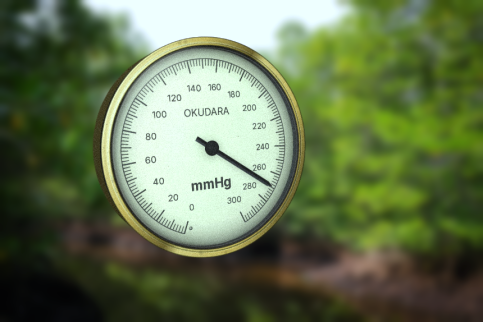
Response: mmHg 270
